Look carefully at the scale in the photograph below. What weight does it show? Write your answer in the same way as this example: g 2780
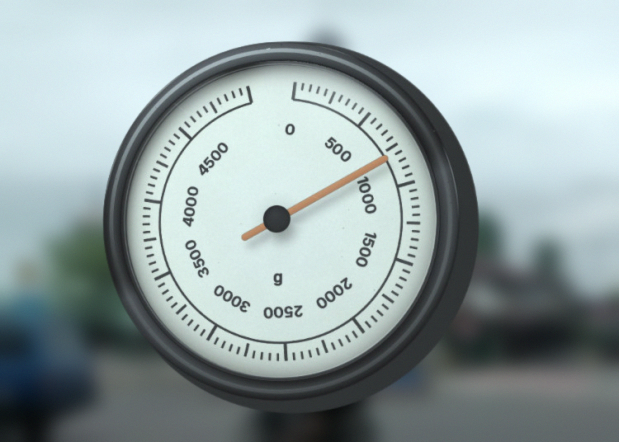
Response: g 800
